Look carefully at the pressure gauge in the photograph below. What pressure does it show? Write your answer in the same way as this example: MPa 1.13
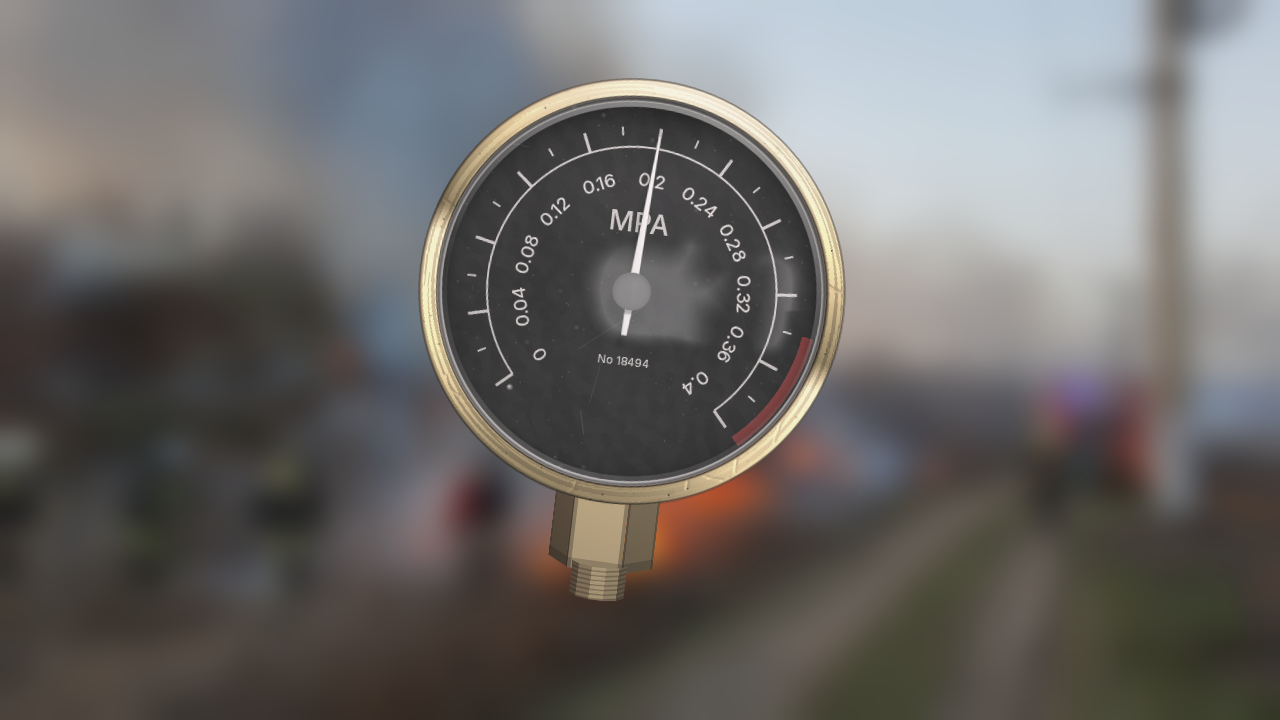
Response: MPa 0.2
